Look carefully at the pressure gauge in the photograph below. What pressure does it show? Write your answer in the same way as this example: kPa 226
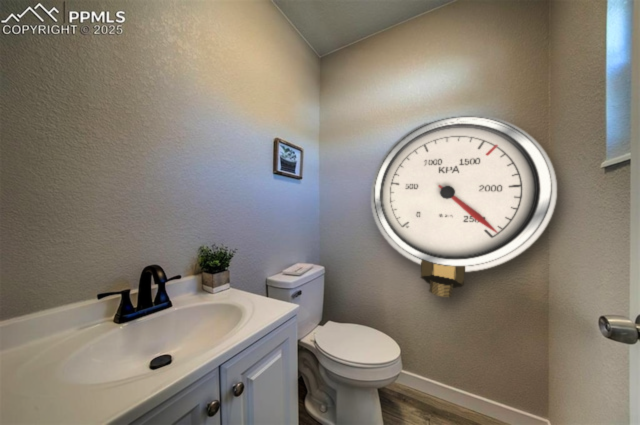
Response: kPa 2450
